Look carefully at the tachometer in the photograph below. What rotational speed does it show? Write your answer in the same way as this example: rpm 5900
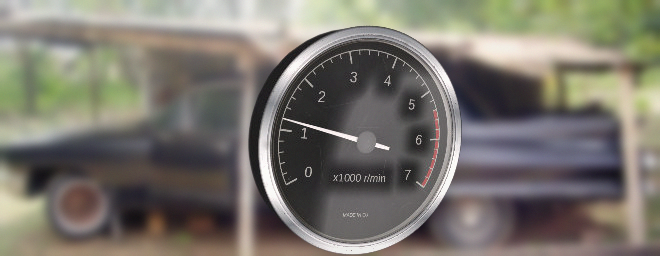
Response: rpm 1200
